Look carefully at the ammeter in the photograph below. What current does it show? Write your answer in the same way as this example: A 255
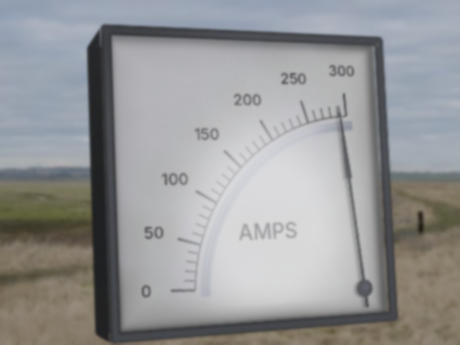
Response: A 290
